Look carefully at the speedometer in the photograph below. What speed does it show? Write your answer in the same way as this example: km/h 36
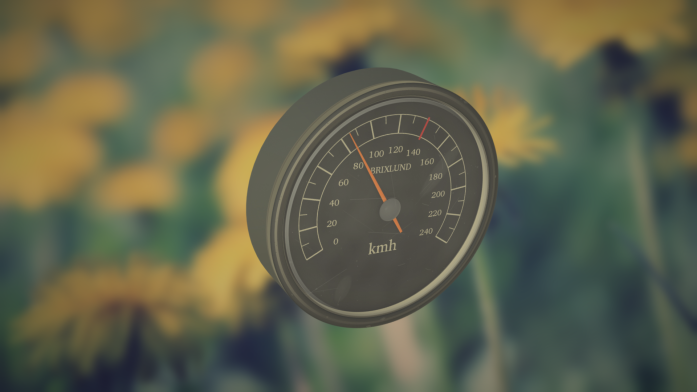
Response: km/h 85
